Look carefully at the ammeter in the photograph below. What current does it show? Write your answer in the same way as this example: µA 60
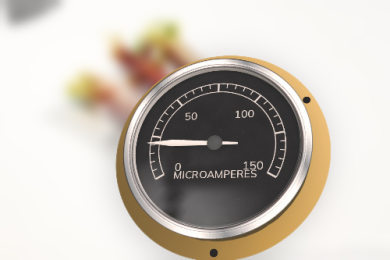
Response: µA 20
